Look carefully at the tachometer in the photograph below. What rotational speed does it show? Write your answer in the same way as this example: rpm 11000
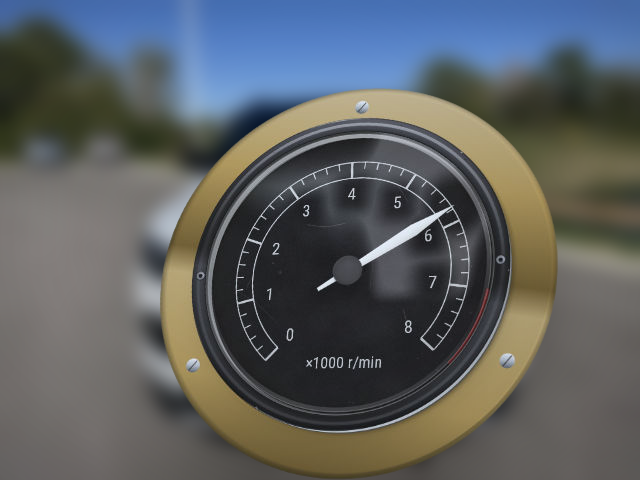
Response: rpm 5800
